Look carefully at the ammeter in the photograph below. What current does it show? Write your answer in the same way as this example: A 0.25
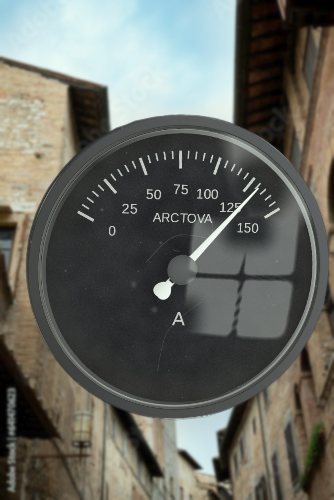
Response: A 130
